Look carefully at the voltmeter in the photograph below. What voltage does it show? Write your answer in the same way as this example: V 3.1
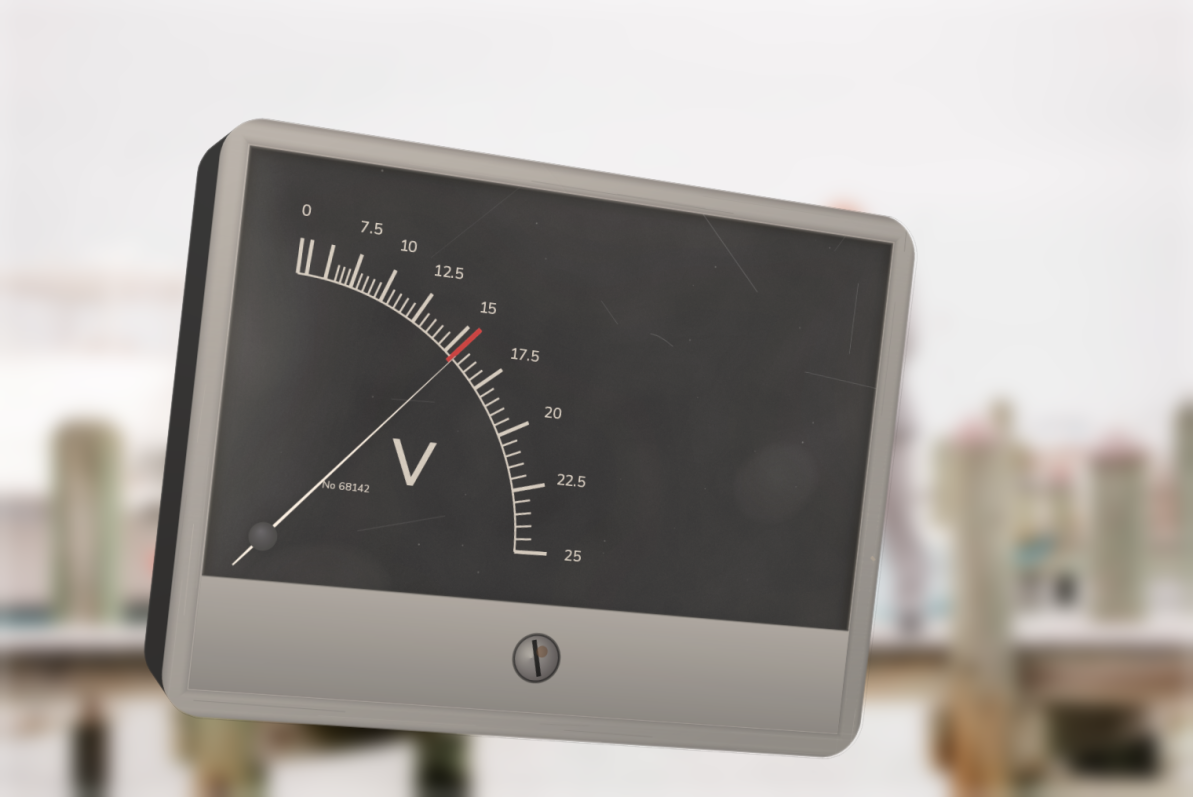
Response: V 15.5
